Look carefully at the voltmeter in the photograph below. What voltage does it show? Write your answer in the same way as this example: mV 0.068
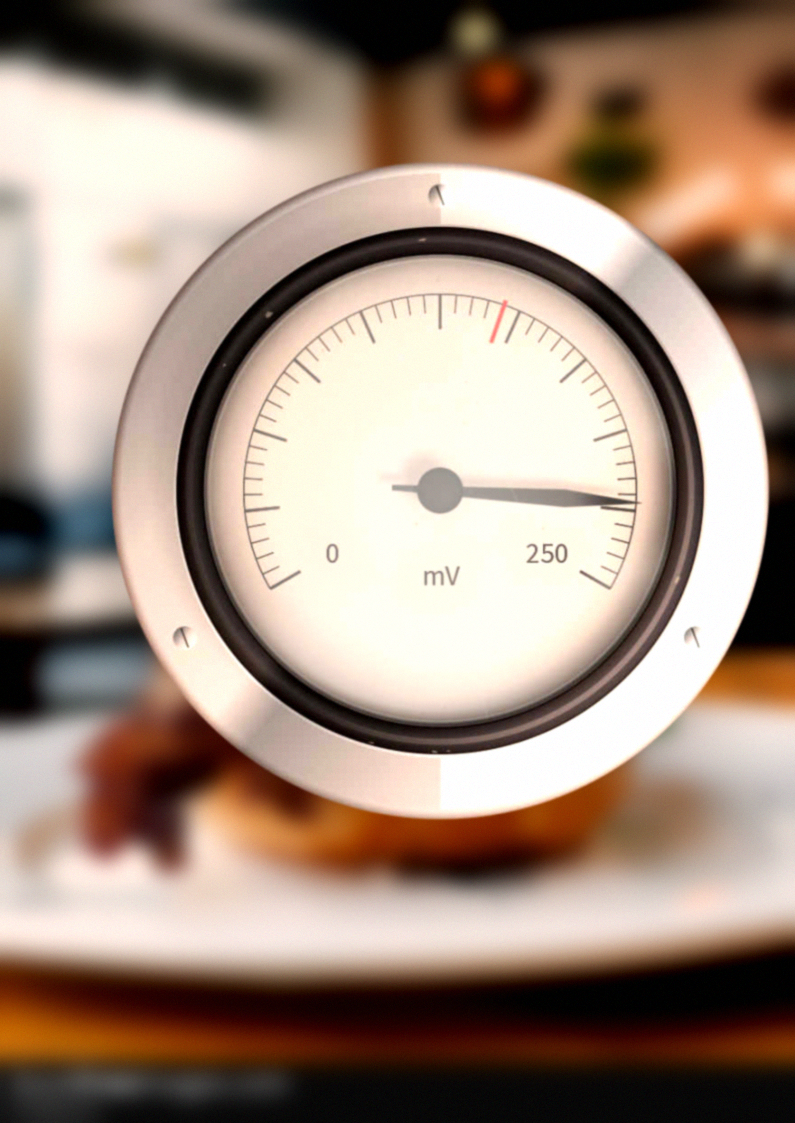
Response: mV 222.5
